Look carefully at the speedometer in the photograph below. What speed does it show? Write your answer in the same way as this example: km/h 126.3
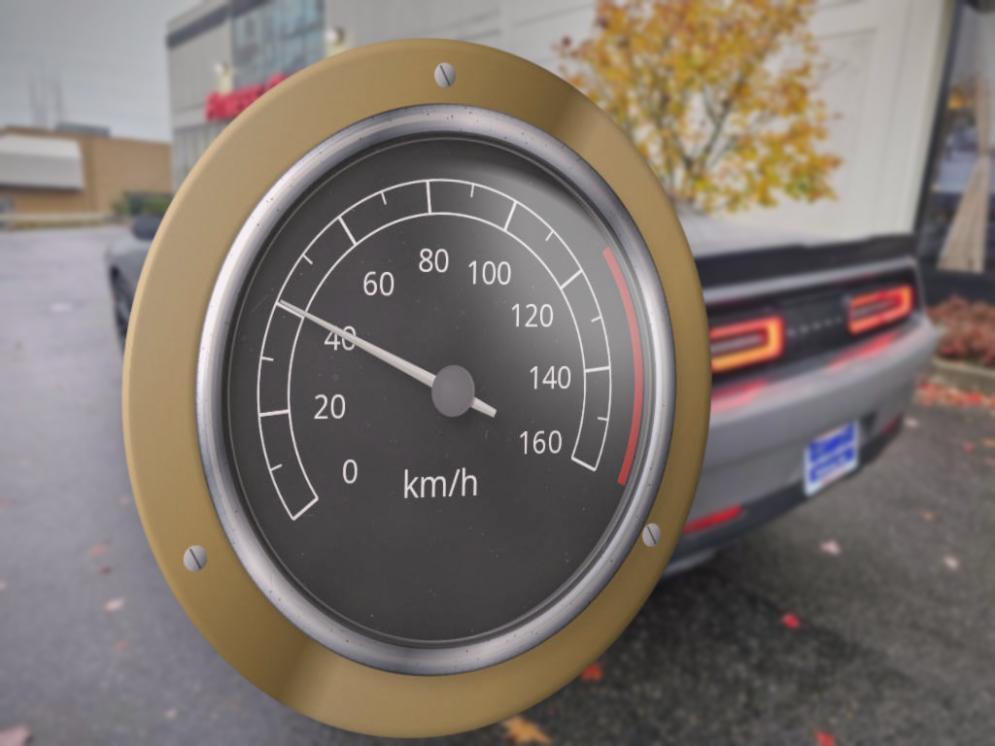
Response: km/h 40
